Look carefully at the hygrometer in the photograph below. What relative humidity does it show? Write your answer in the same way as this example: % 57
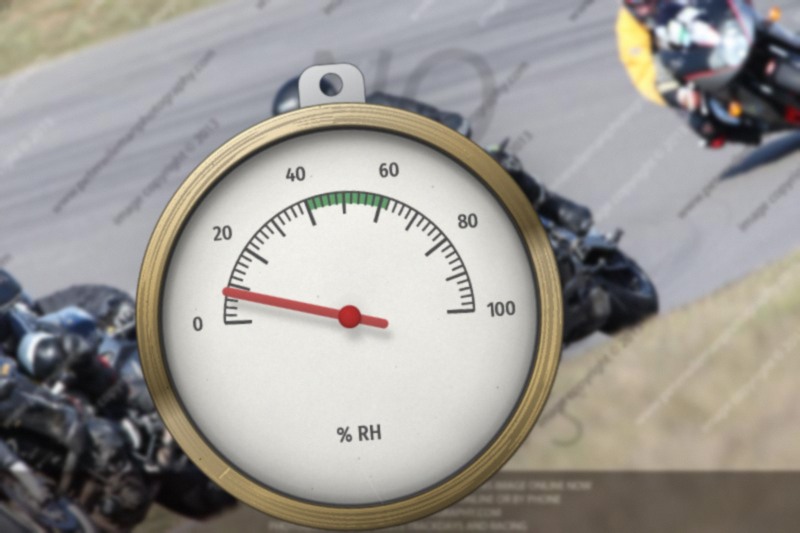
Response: % 8
